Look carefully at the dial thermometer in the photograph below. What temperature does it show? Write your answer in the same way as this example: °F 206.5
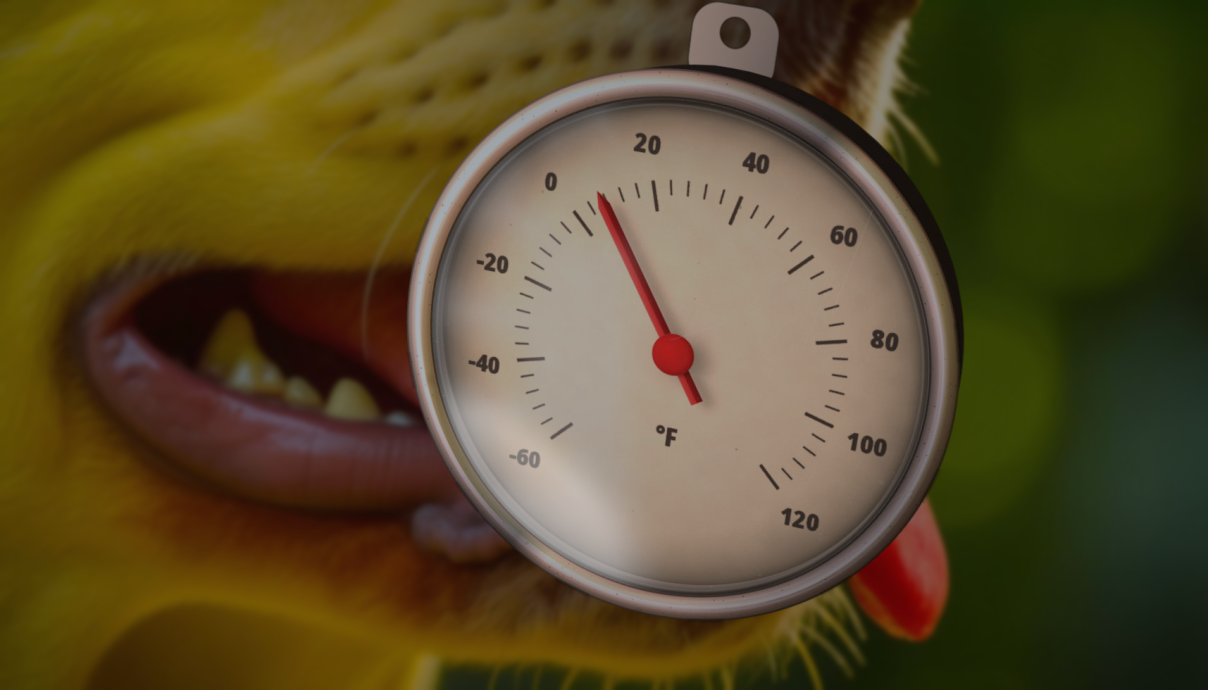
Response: °F 8
